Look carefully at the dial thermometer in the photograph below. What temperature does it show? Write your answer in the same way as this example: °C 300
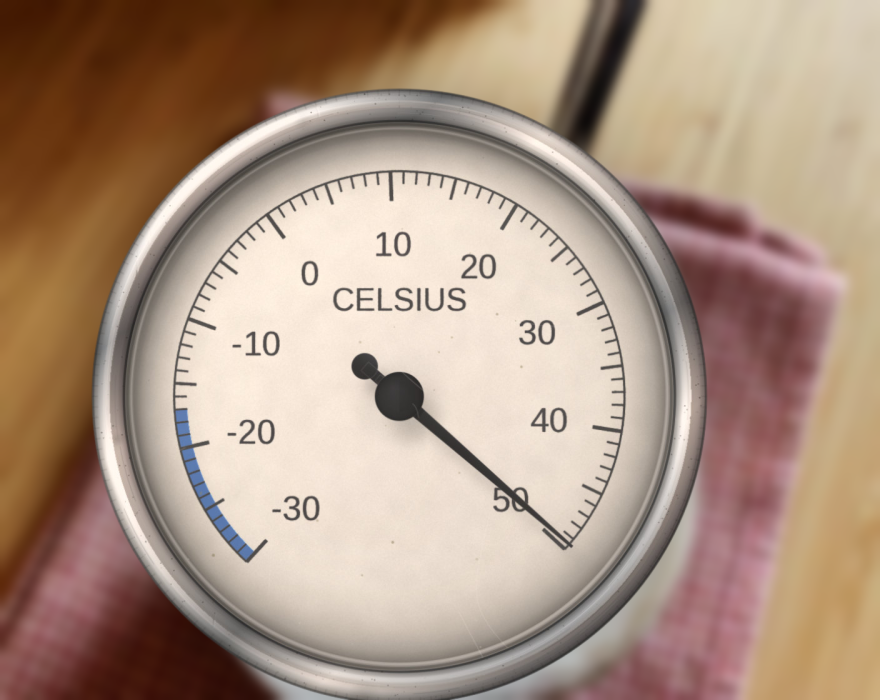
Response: °C 49.5
